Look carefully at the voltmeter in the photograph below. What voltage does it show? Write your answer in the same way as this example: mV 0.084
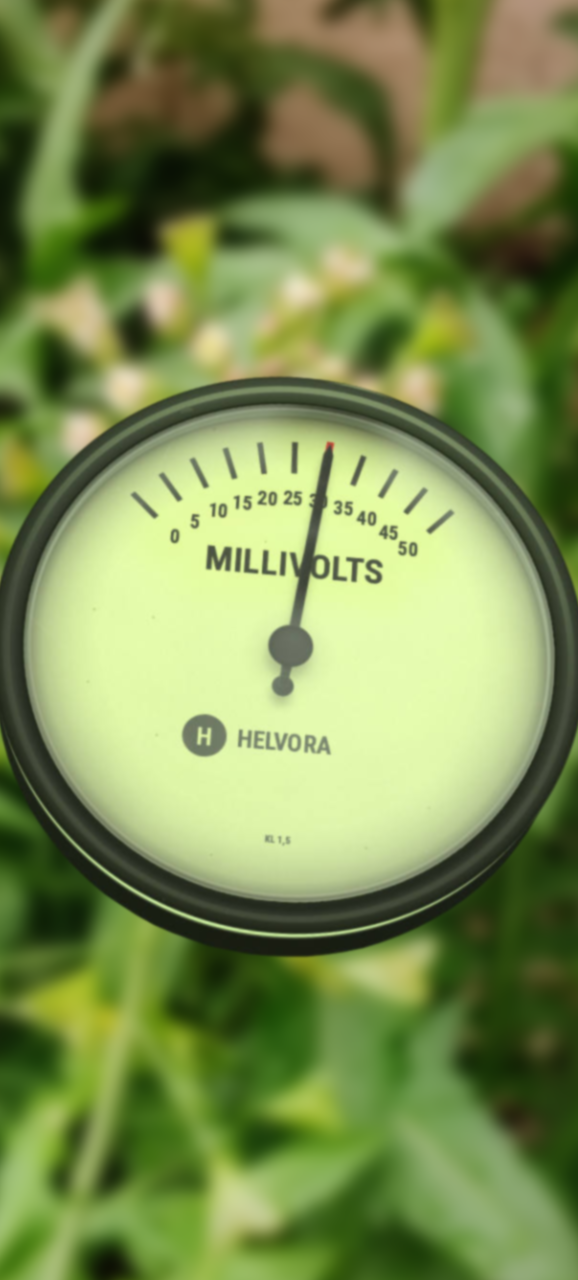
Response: mV 30
